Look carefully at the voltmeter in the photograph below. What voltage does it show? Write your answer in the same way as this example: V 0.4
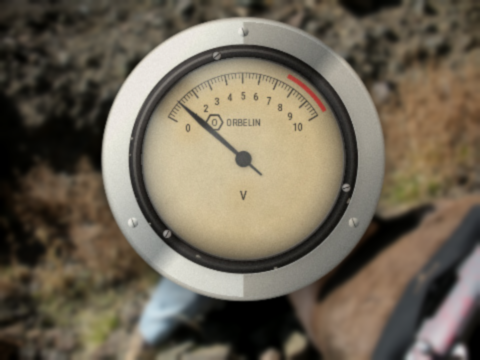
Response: V 1
